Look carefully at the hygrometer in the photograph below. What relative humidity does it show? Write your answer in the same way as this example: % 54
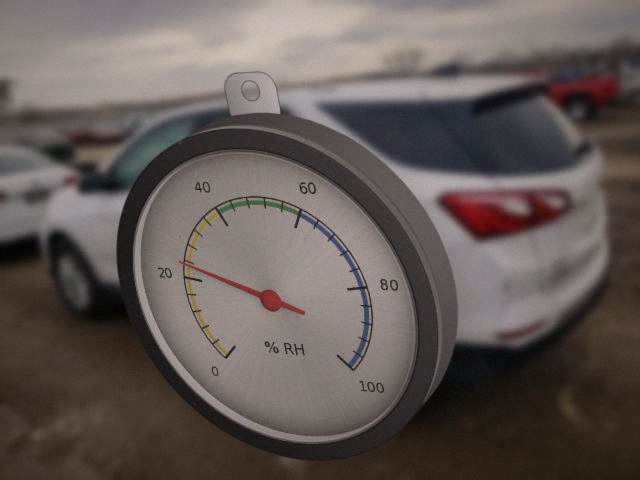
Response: % 24
